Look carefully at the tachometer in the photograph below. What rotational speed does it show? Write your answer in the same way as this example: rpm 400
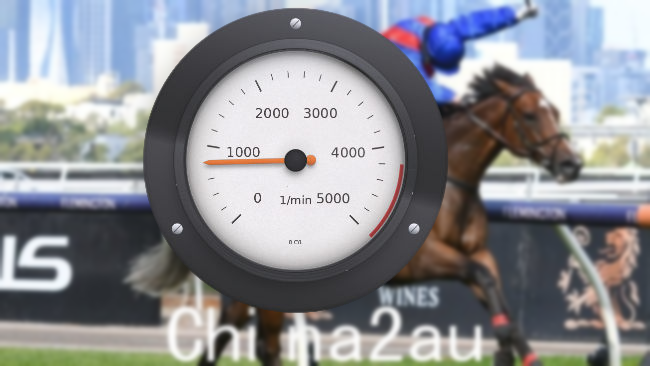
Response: rpm 800
